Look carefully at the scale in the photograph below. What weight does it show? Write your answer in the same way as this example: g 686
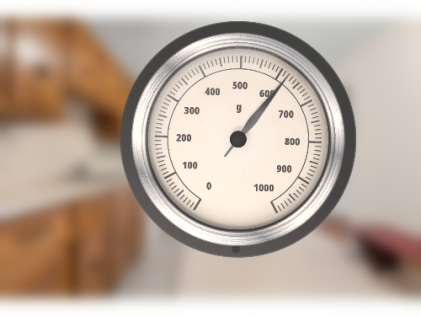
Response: g 620
